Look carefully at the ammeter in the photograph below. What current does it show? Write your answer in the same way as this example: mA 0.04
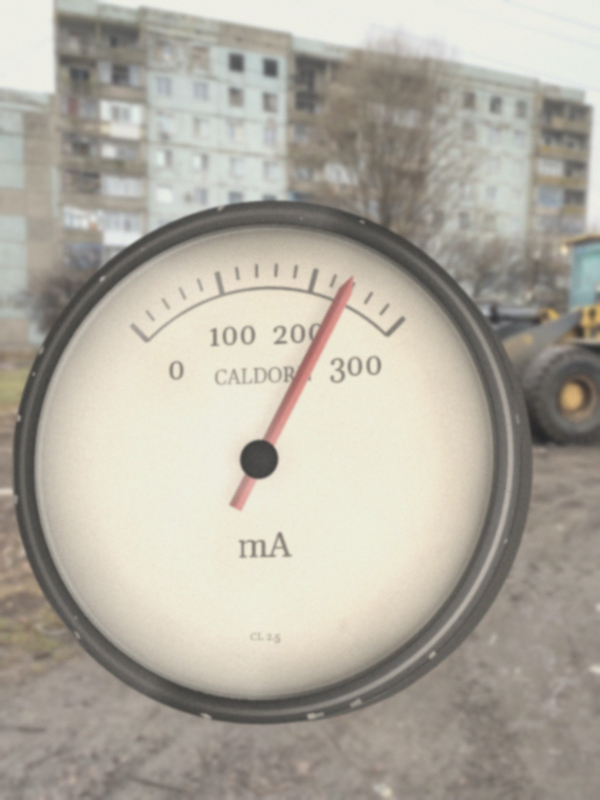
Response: mA 240
